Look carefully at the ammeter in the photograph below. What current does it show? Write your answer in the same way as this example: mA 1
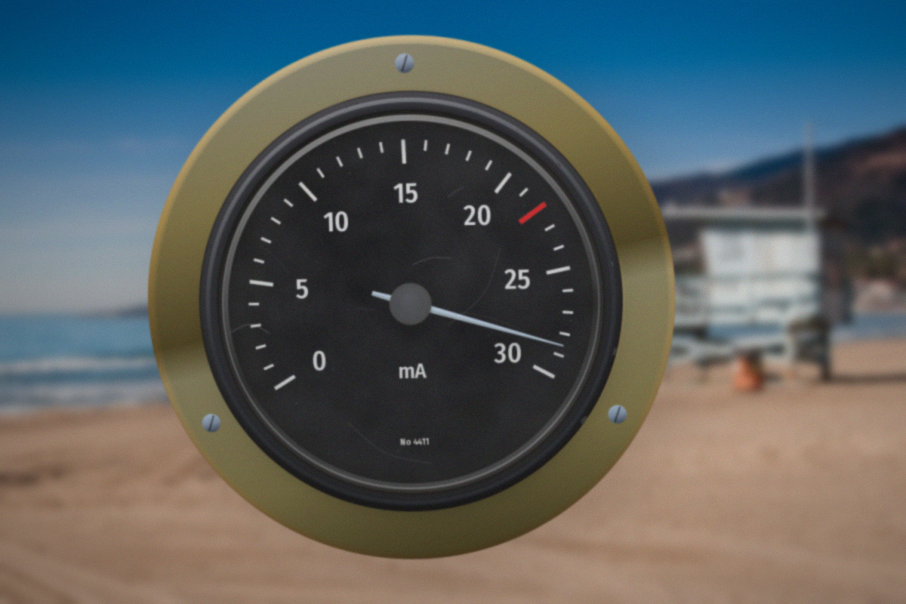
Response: mA 28.5
